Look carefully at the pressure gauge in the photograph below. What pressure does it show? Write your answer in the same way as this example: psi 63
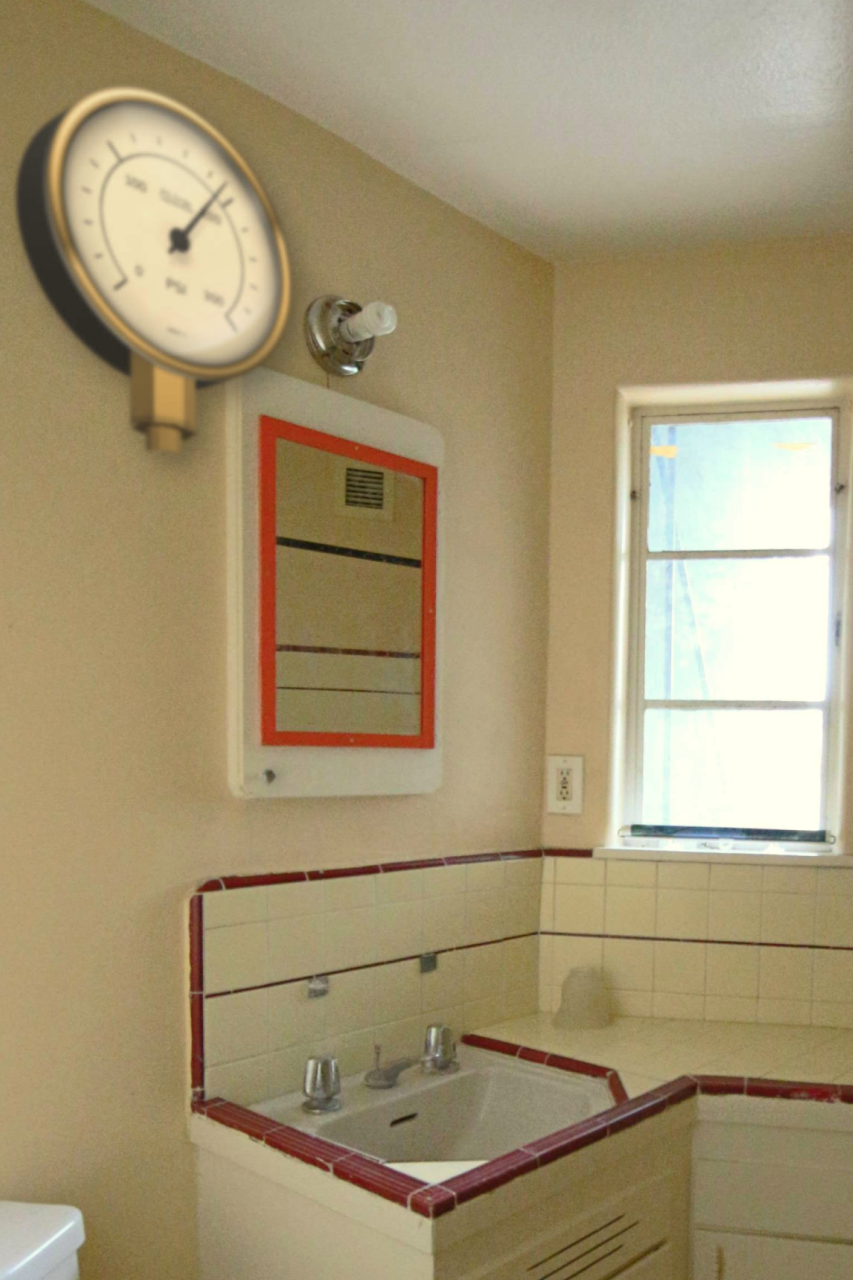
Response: psi 190
